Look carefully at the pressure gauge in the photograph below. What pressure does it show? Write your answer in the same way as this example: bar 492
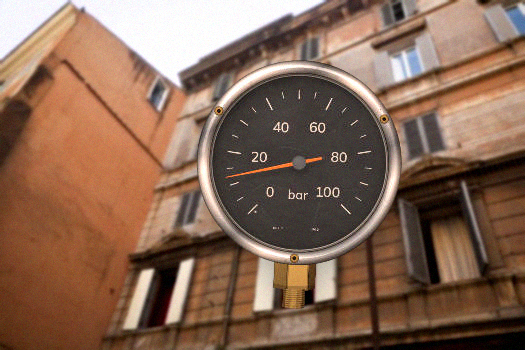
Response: bar 12.5
